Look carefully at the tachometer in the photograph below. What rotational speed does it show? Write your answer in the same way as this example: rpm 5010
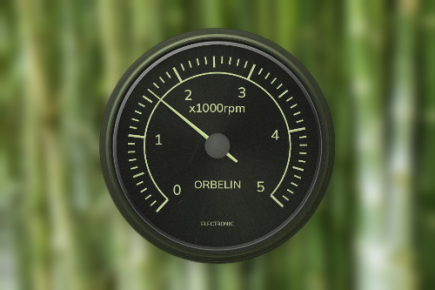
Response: rpm 1600
